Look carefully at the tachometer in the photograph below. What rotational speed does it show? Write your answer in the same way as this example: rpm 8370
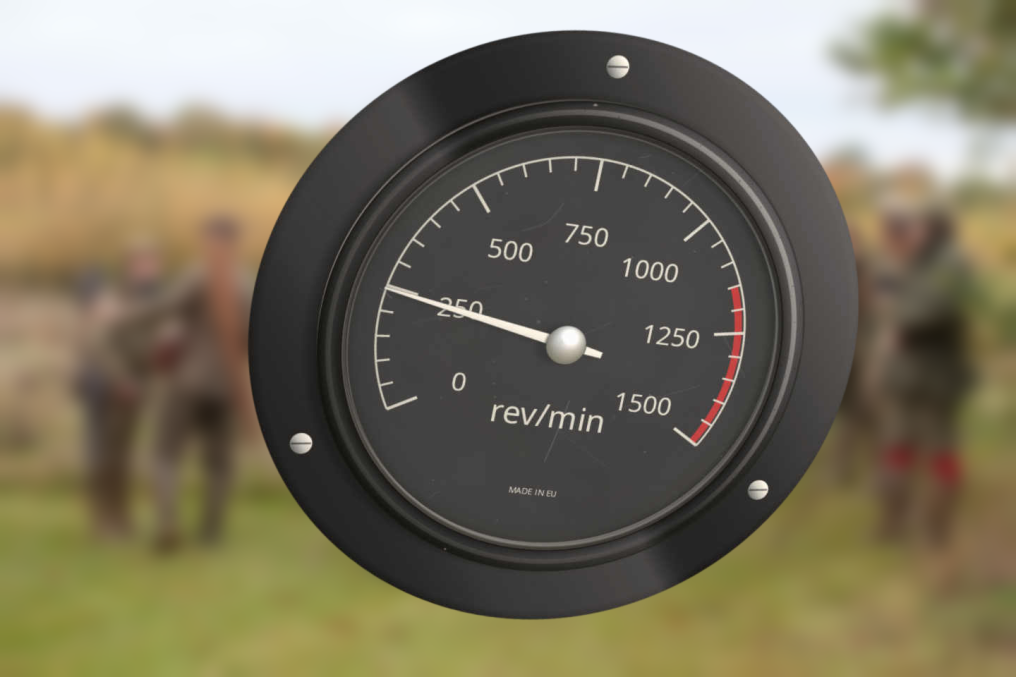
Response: rpm 250
